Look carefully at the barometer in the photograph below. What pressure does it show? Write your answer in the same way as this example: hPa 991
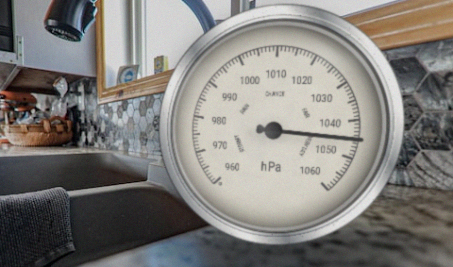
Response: hPa 1045
